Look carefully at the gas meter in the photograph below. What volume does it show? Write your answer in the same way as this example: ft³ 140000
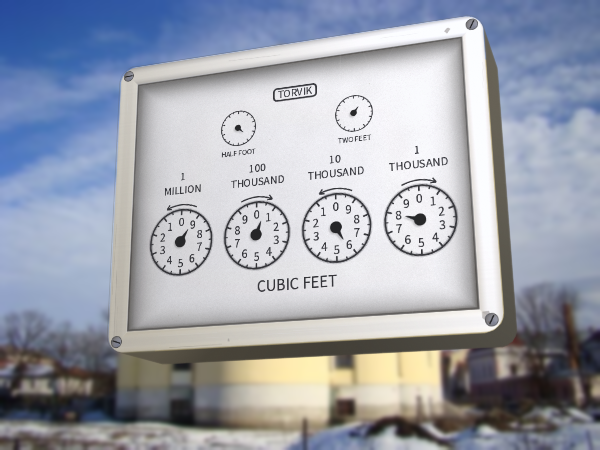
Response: ft³ 905800
